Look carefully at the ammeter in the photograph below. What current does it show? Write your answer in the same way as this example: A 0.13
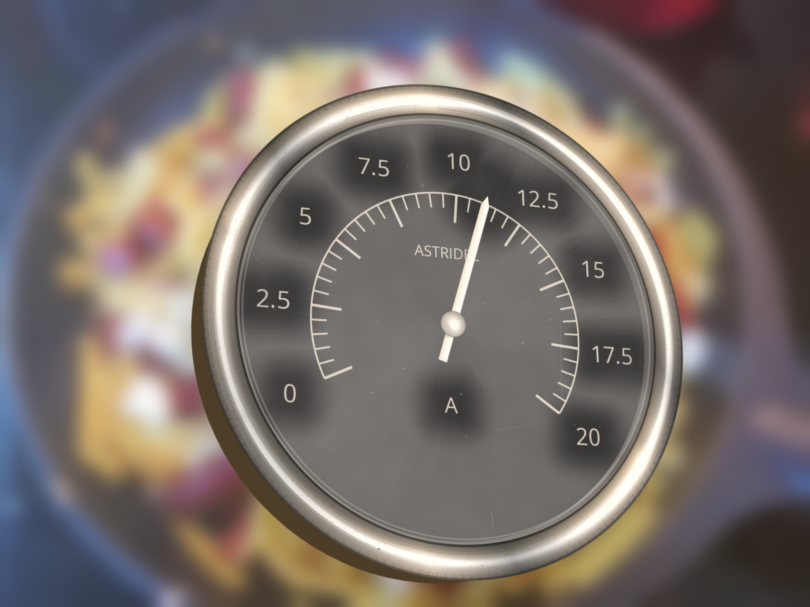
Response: A 11
